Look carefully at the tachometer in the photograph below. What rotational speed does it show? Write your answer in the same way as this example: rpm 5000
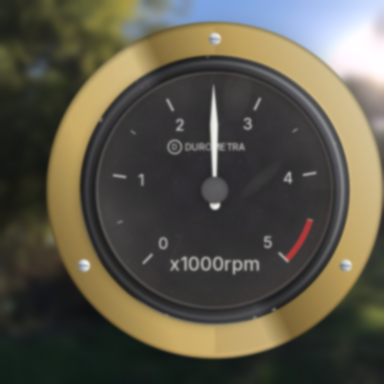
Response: rpm 2500
